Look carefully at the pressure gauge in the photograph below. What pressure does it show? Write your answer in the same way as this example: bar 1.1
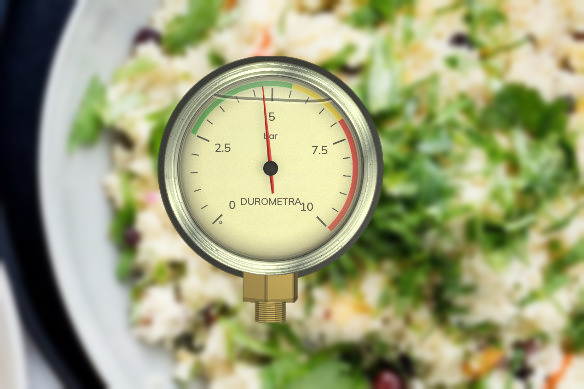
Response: bar 4.75
